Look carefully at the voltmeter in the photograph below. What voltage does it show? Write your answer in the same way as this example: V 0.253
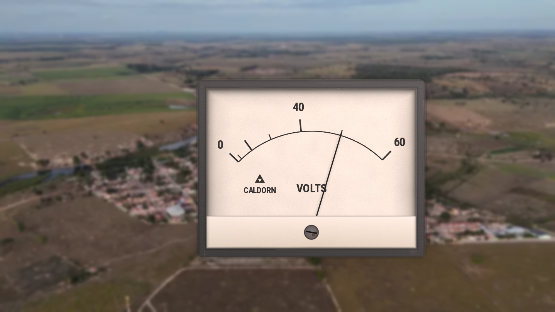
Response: V 50
